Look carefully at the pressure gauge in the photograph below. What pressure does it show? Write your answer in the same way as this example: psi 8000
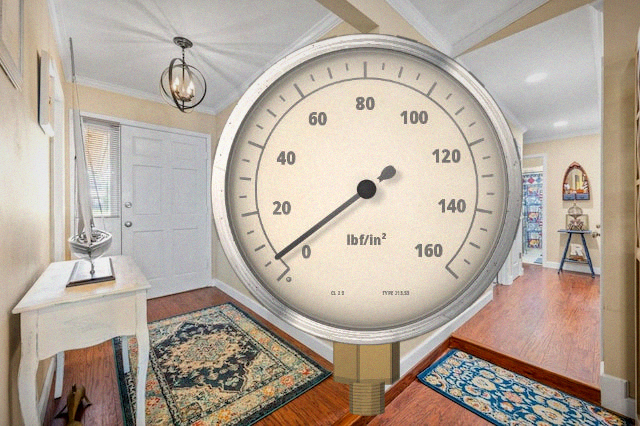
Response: psi 5
